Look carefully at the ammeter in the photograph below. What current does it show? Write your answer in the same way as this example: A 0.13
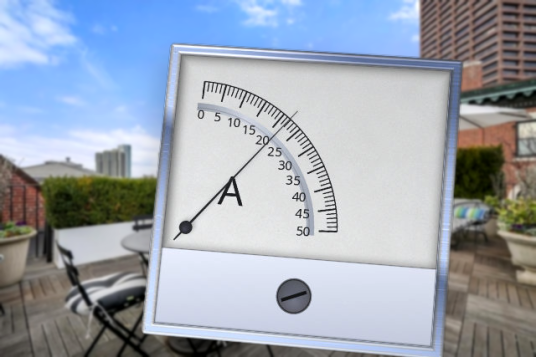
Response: A 22
